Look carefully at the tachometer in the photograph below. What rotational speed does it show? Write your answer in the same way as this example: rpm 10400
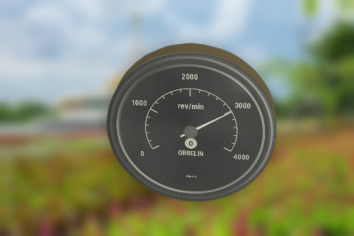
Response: rpm 3000
